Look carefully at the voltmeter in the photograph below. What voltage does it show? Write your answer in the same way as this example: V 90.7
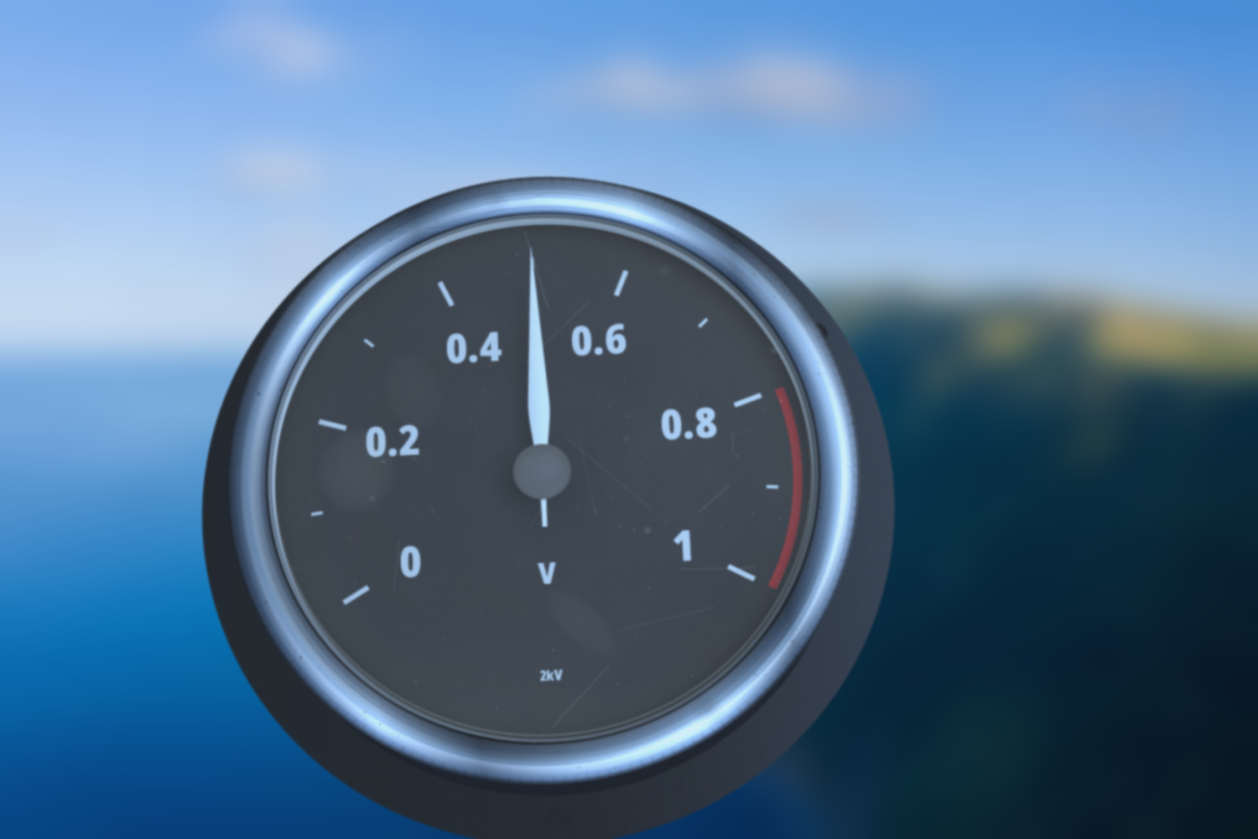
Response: V 0.5
